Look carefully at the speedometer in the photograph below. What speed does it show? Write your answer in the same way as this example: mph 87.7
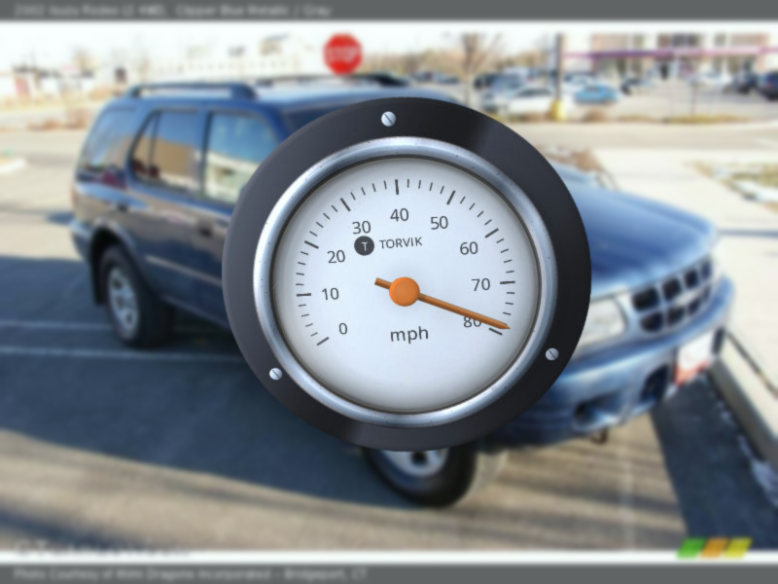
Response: mph 78
